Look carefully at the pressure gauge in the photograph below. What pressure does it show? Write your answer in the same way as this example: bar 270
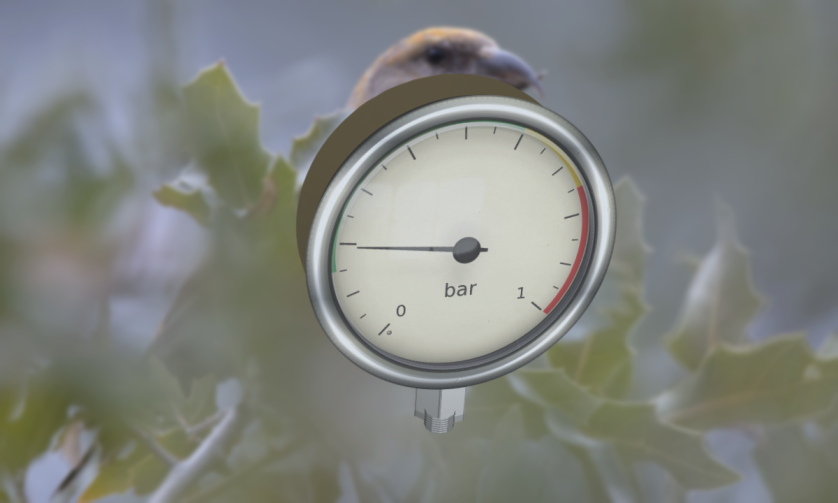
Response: bar 0.2
